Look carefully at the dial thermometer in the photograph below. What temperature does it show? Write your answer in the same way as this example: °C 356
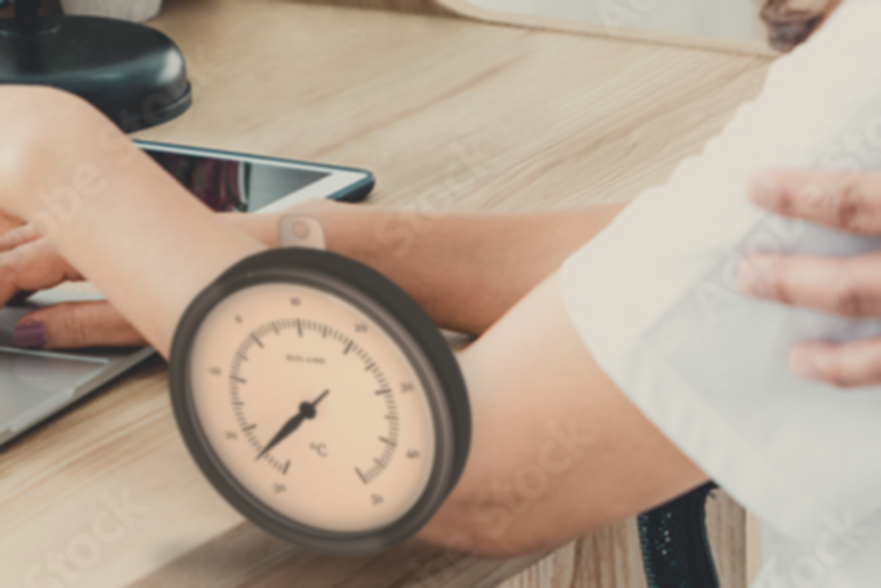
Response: °C -25
